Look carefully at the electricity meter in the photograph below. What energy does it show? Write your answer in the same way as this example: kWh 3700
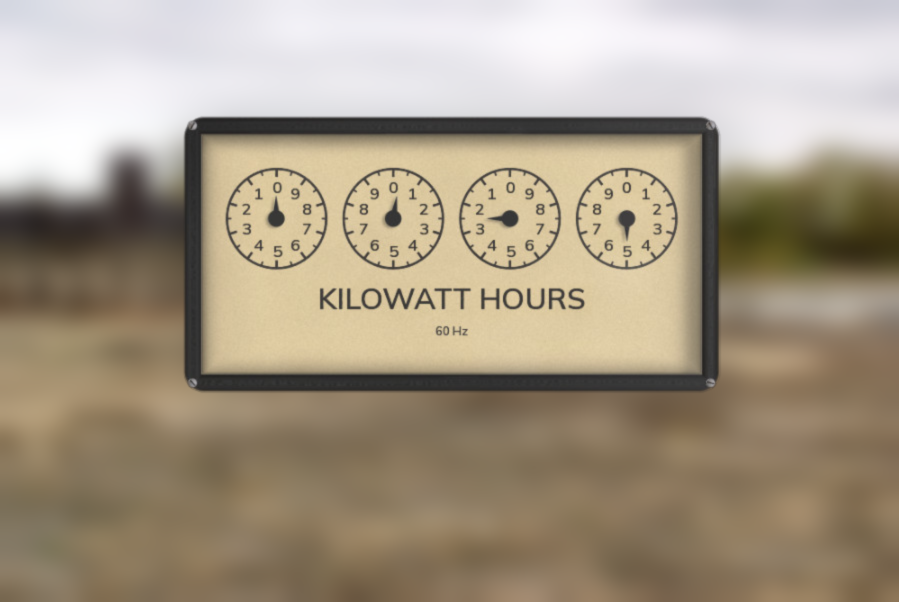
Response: kWh 25
